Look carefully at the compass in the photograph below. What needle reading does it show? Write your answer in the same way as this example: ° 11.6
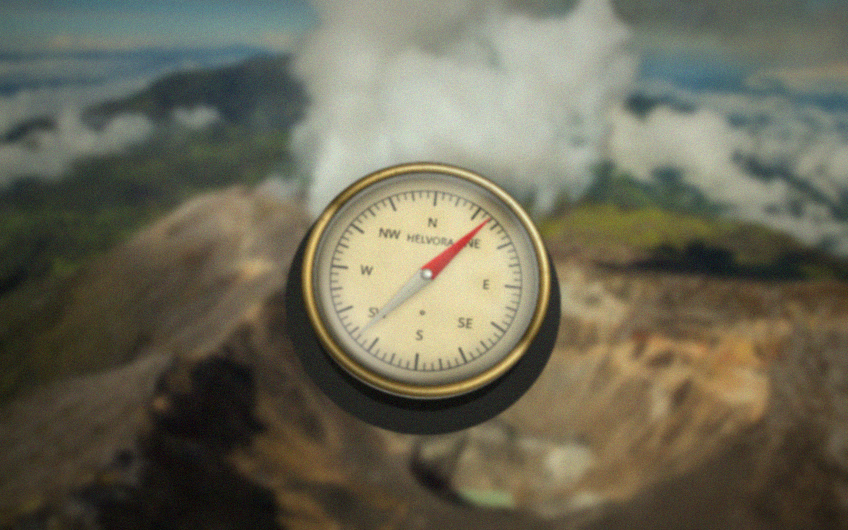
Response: ° 40
